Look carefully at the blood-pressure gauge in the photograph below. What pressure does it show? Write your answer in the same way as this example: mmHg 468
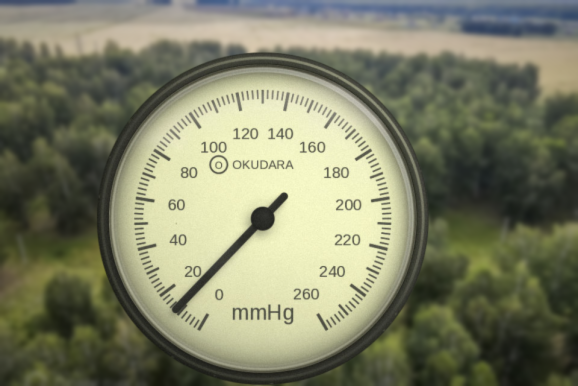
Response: mmHg 12
